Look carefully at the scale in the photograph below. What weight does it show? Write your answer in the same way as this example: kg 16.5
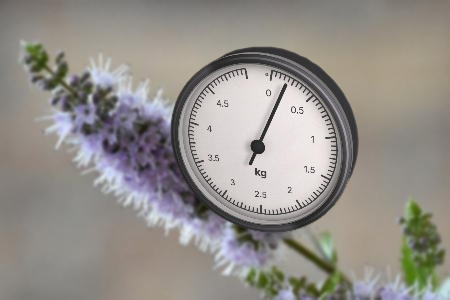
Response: kg 0.2
